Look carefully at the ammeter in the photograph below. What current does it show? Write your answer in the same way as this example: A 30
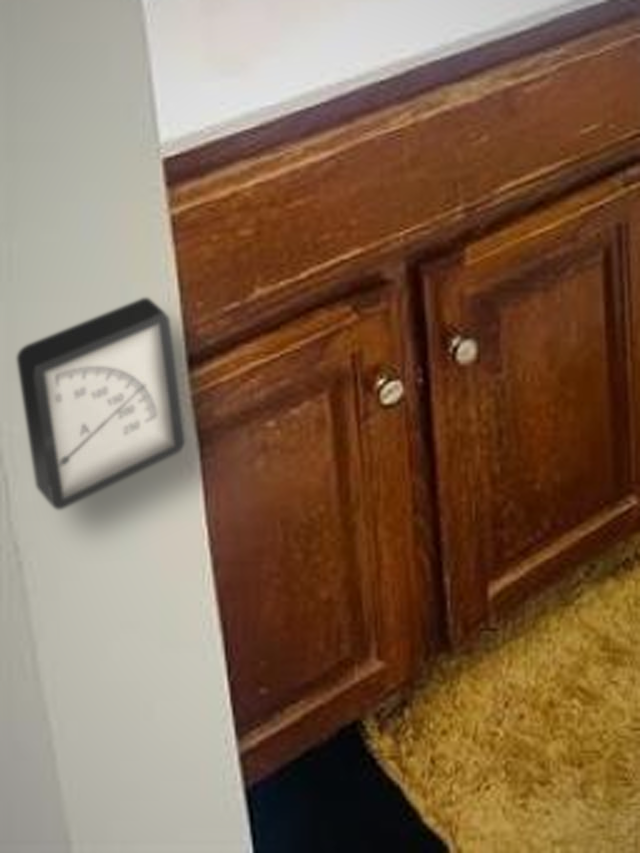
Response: A 175
